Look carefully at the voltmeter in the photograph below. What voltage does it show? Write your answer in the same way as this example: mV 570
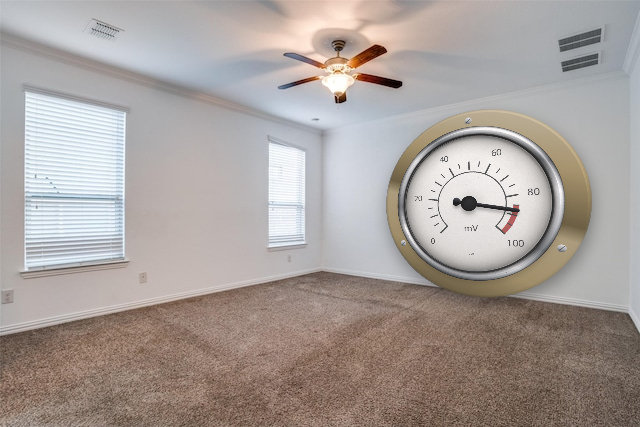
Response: mV 87.5
